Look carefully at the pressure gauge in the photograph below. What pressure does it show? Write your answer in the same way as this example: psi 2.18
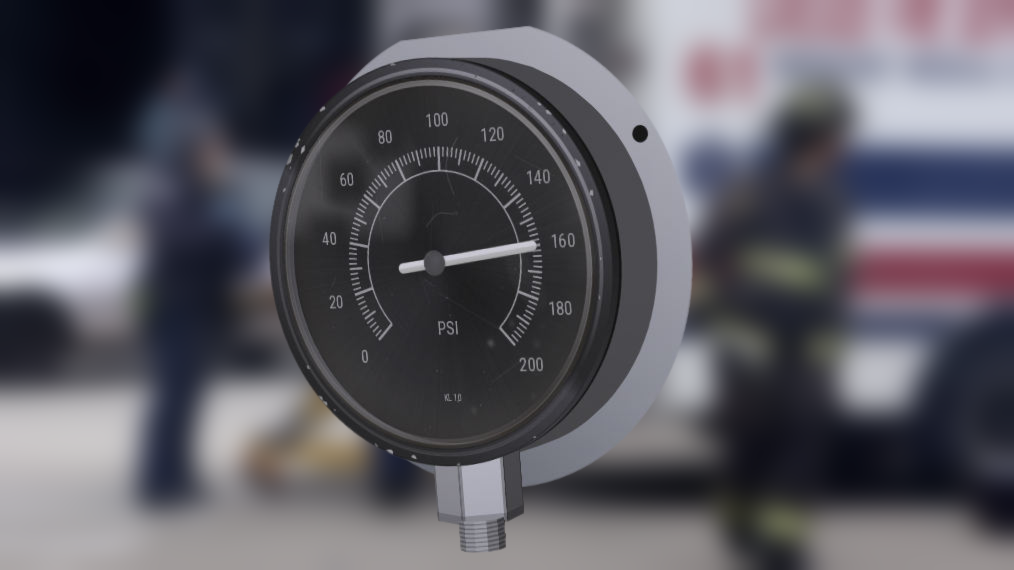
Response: psi 160
